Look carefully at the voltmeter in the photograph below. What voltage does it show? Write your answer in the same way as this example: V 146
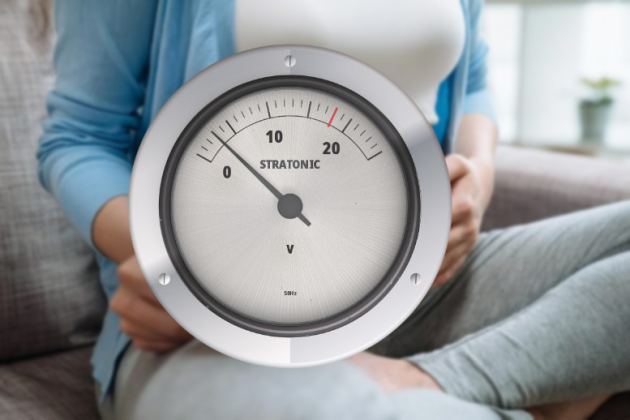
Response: V 3
